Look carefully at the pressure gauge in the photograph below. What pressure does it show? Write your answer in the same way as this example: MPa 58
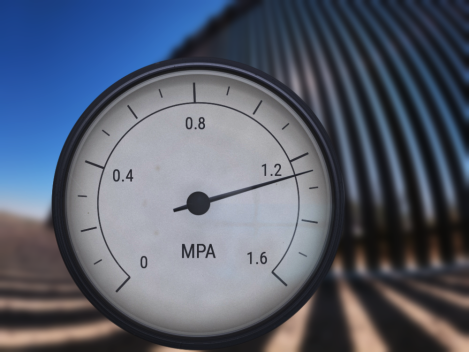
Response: MPa 1.25
